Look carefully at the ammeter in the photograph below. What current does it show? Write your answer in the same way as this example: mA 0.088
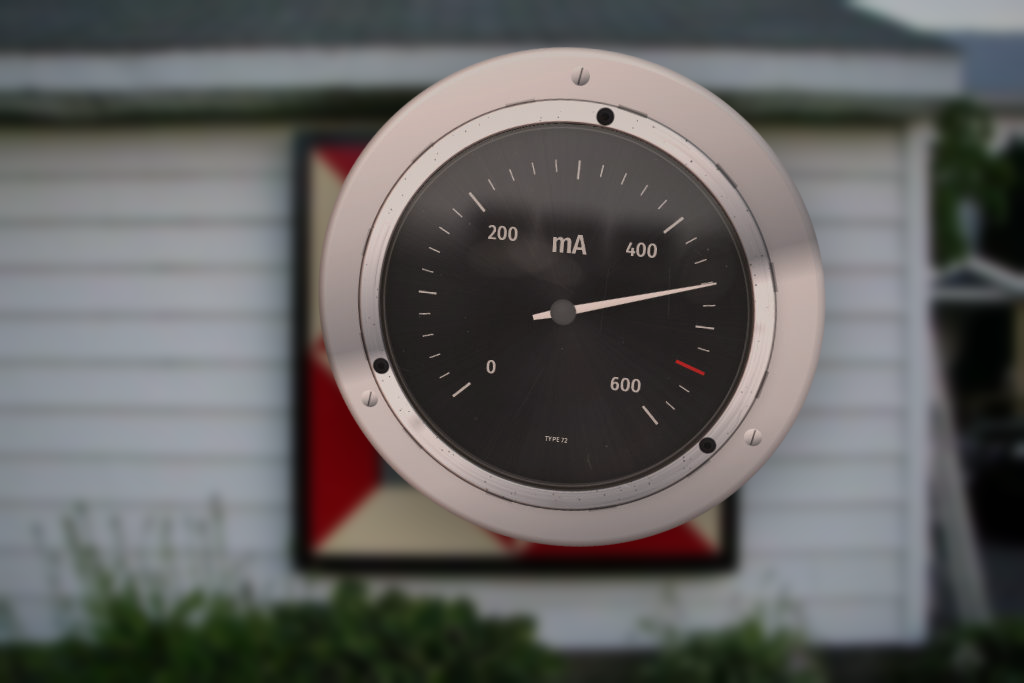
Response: mA 460
